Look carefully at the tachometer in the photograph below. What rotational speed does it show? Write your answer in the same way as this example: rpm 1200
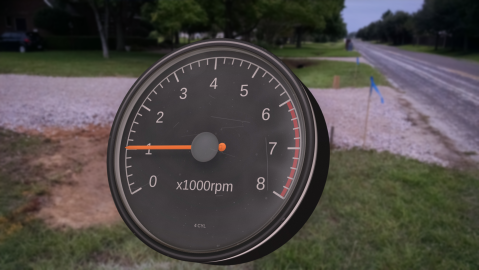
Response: rpm 1000
